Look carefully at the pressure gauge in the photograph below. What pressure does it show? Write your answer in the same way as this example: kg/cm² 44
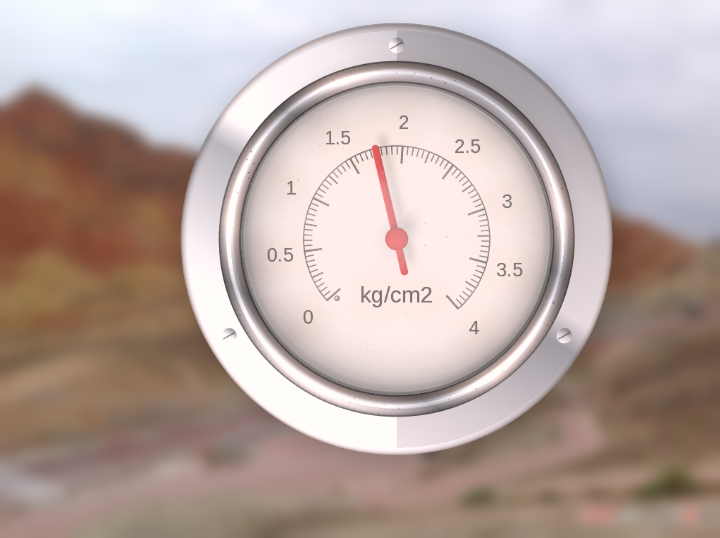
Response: kg/cm² 1.75
